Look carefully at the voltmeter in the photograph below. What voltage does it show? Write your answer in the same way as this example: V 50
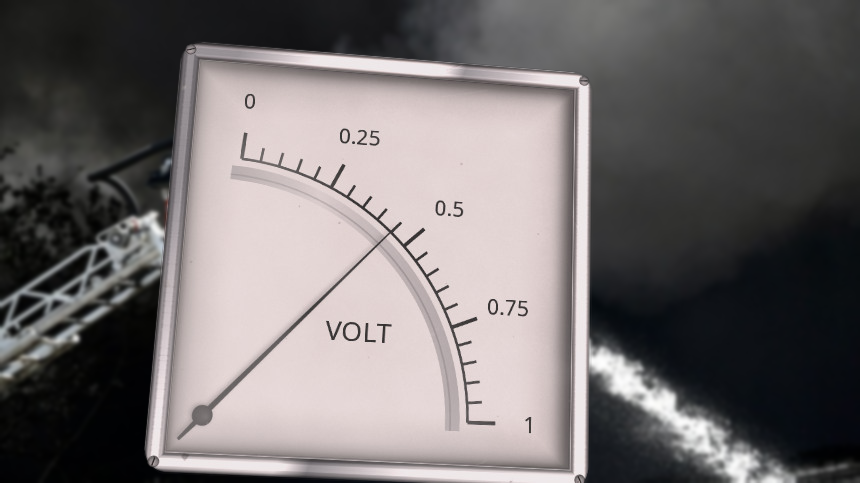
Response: V 0.45
